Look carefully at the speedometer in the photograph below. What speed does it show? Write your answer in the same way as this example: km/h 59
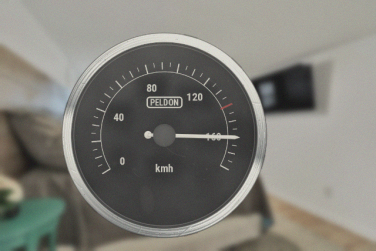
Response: km/h 160
